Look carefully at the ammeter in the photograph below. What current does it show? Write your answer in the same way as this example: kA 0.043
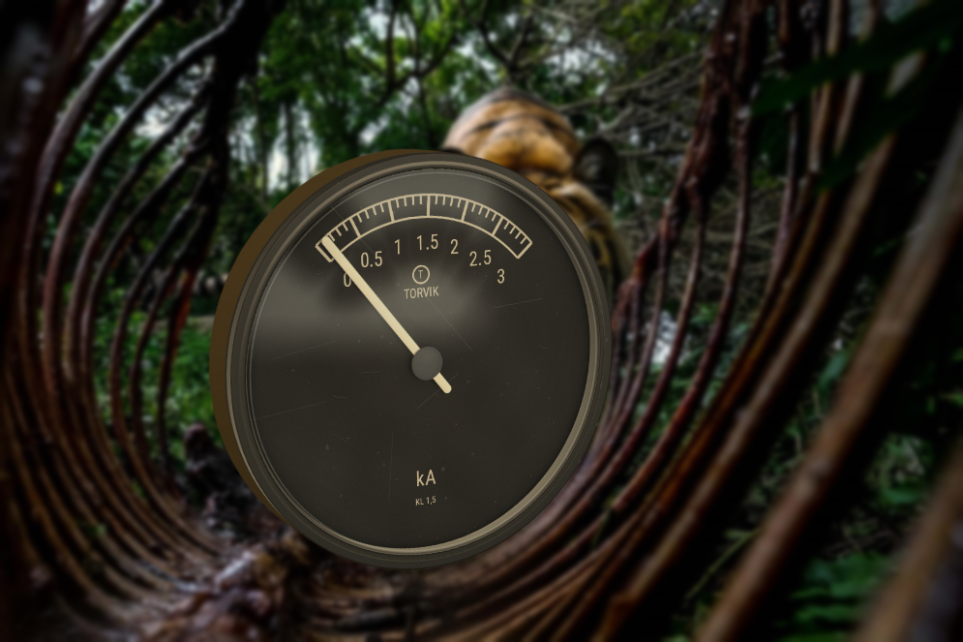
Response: kA 0.1
